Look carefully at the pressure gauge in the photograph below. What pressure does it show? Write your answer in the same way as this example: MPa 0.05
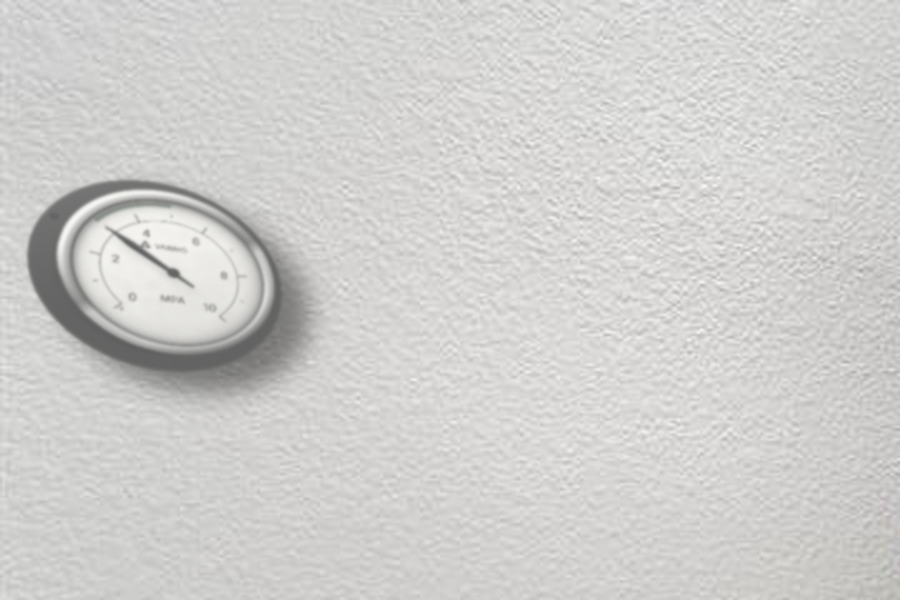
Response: MPa 3
